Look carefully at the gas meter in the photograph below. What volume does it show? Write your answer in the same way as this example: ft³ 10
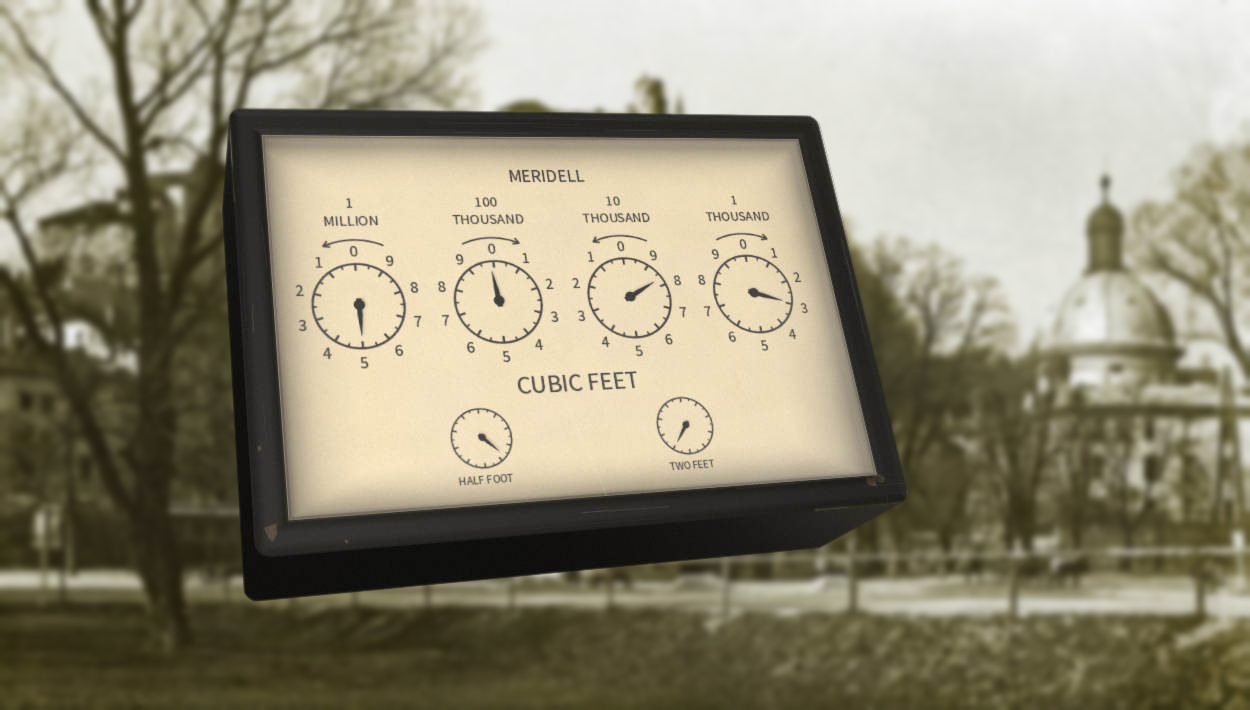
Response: ft³ 498300
